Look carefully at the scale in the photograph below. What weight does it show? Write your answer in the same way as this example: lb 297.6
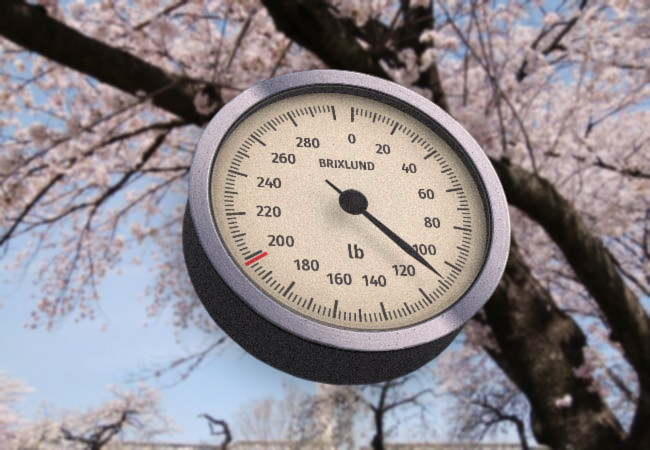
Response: lb 110
